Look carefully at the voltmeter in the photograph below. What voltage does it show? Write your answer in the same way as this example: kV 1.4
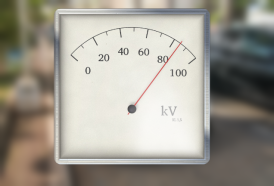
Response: kV 85
